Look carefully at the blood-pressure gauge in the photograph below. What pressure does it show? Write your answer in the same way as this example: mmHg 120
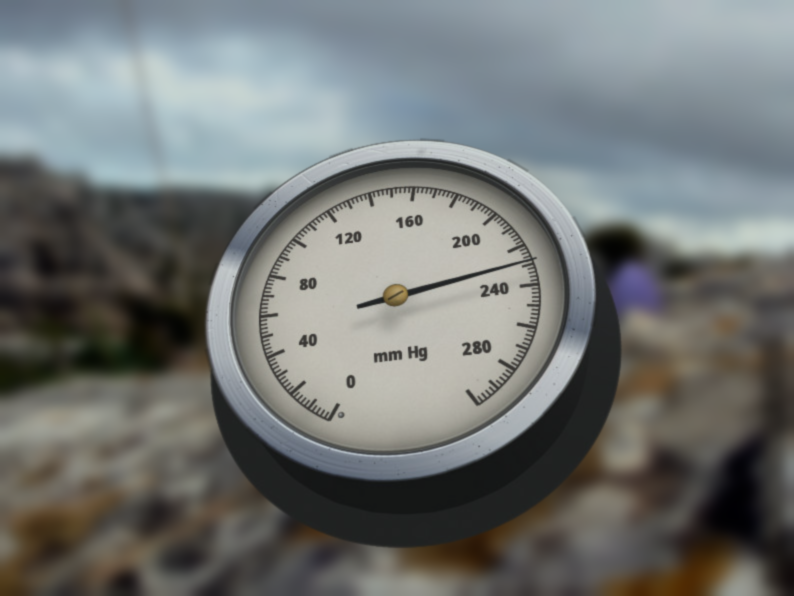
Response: mmHg 230
